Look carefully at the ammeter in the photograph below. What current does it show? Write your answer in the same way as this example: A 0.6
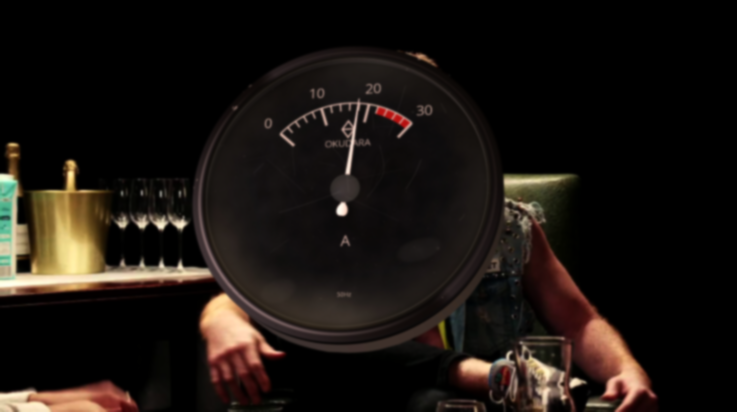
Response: A 18
